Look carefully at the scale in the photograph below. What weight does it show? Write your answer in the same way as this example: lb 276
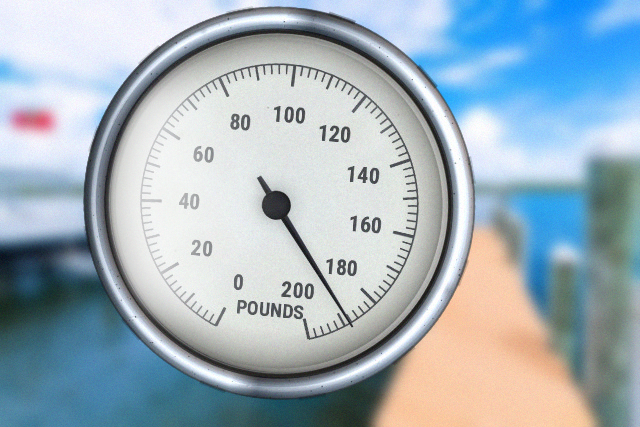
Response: lb 188
